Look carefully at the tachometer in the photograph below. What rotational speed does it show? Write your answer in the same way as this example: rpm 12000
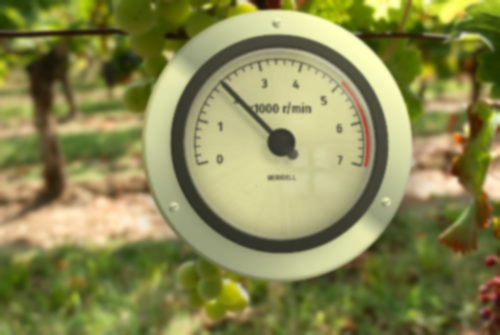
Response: rpm 2000
